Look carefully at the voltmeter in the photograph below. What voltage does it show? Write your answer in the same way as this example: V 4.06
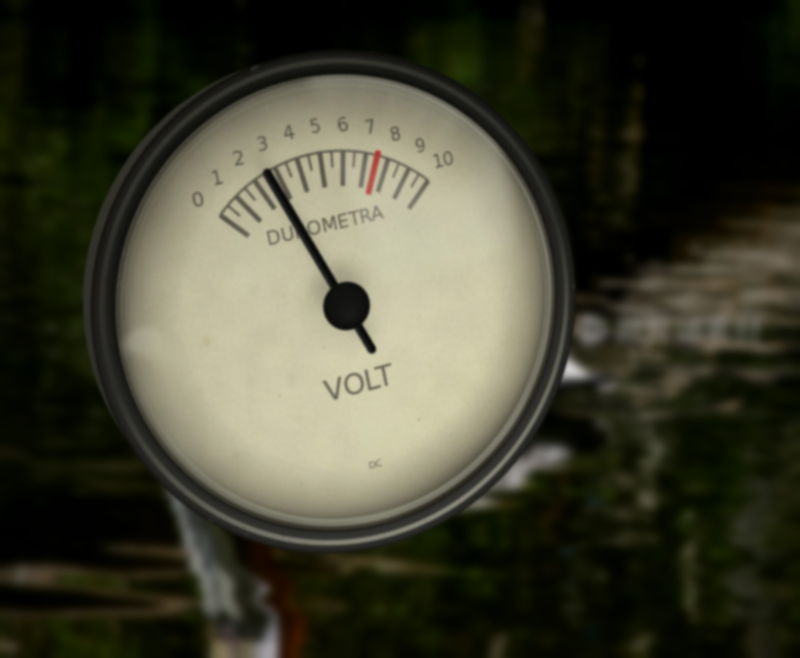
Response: V 2.5
